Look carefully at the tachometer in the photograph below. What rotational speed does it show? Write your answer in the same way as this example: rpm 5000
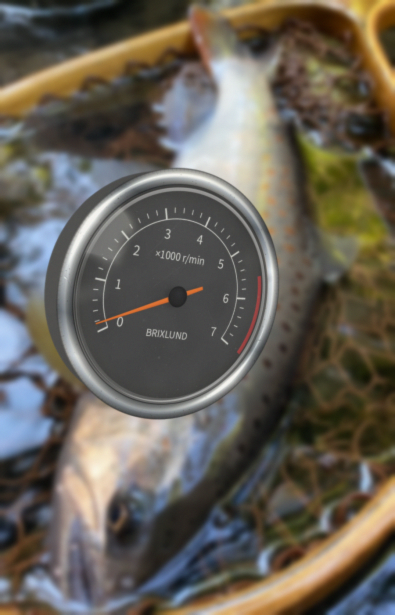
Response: rpm 200
